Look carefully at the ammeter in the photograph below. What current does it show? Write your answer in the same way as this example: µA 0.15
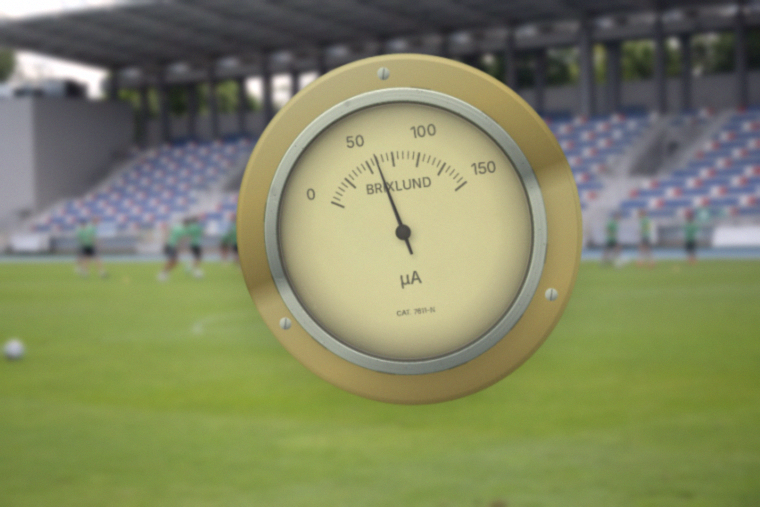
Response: µA 60
